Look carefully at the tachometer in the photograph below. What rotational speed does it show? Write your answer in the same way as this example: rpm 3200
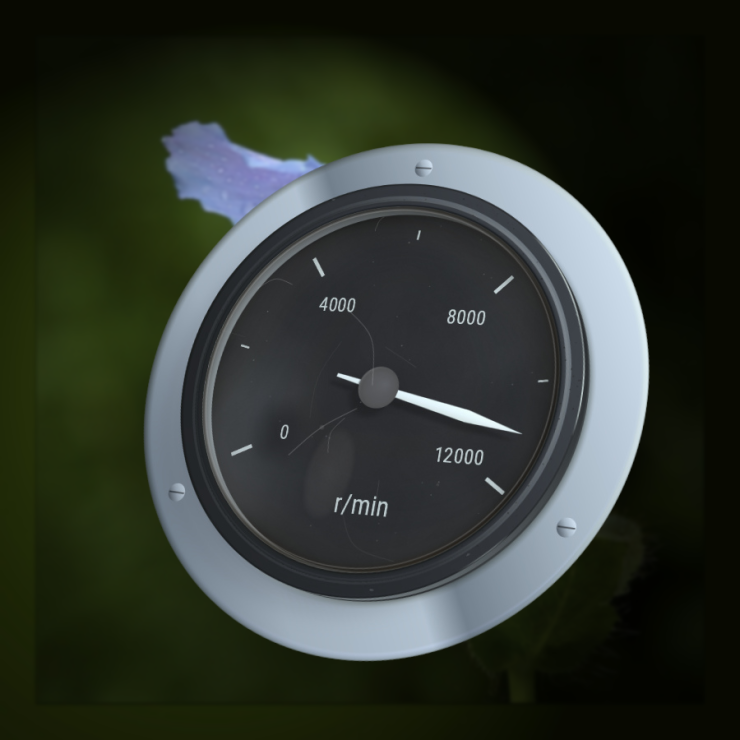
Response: rpm 11000
